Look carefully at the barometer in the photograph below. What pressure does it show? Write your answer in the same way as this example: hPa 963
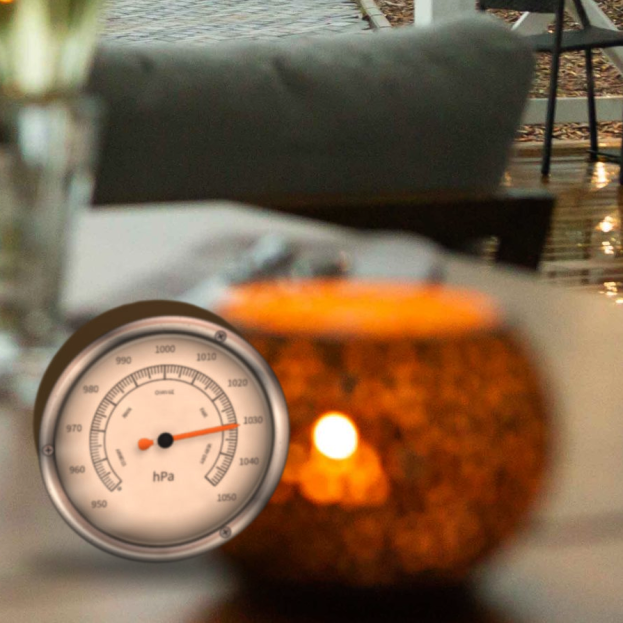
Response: hPa 1030
